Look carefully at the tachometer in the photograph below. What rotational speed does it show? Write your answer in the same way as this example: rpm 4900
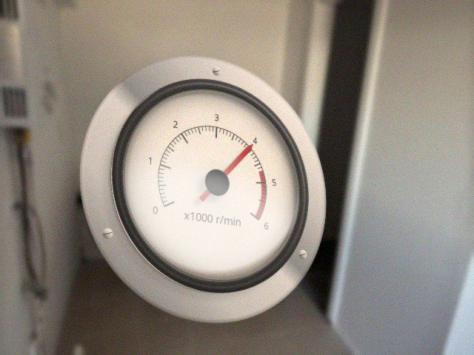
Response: rpm 4000
